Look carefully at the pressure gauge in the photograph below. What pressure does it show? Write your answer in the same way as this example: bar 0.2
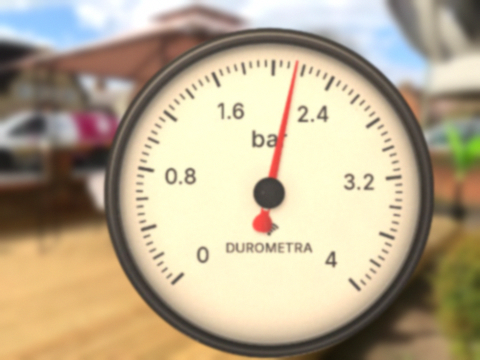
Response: bar 2.15
